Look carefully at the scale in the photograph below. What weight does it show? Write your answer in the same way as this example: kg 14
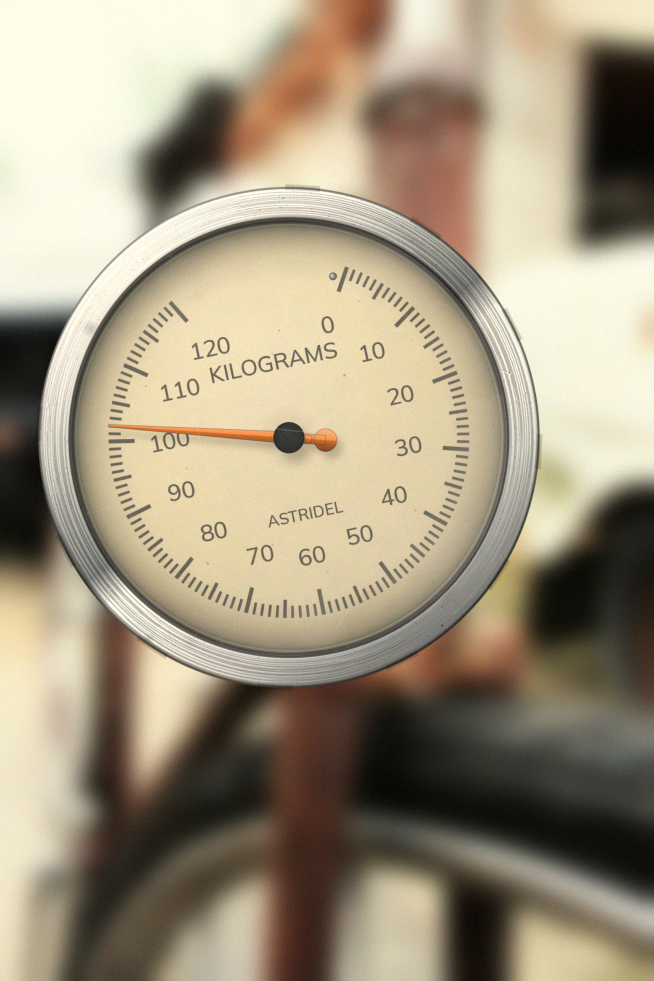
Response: kg 102
